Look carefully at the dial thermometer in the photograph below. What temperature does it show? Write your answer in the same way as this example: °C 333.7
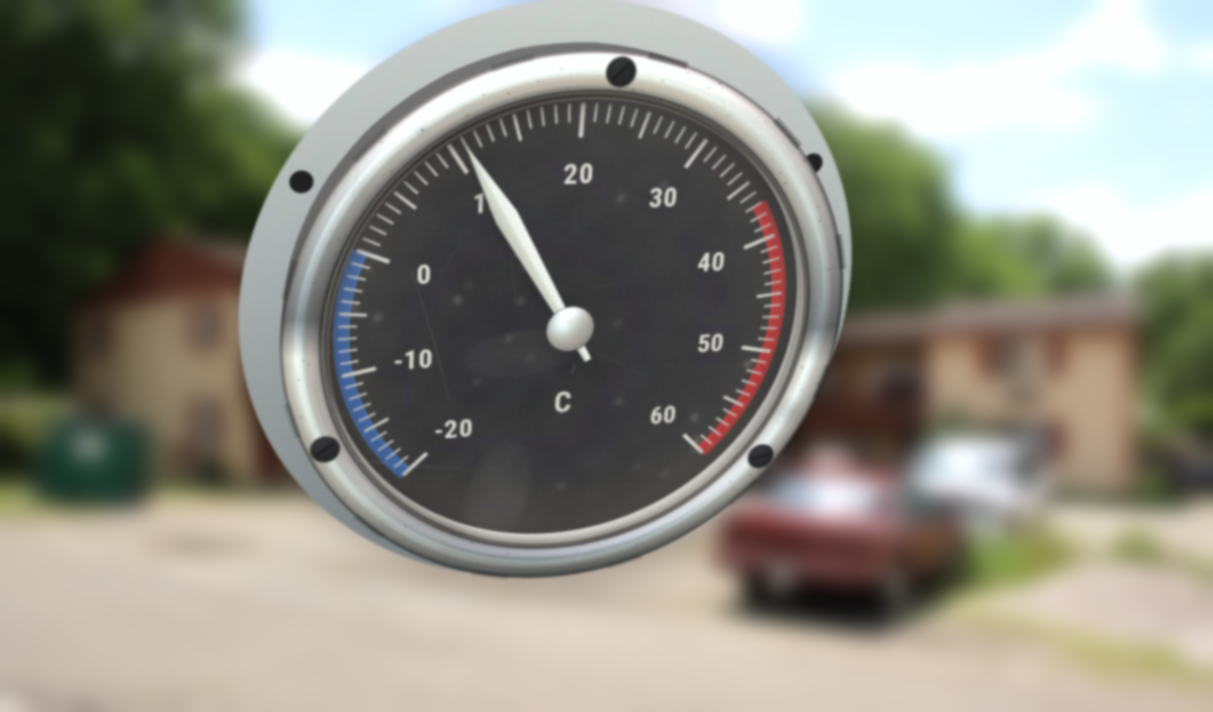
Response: °C 11
